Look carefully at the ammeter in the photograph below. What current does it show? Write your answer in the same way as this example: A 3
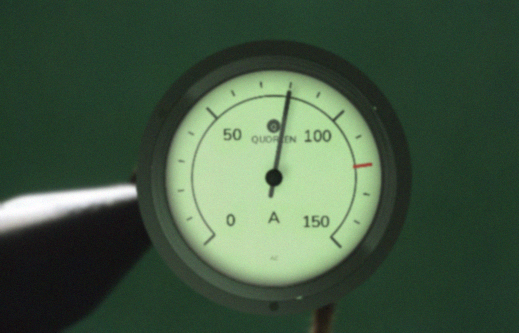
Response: A 80
